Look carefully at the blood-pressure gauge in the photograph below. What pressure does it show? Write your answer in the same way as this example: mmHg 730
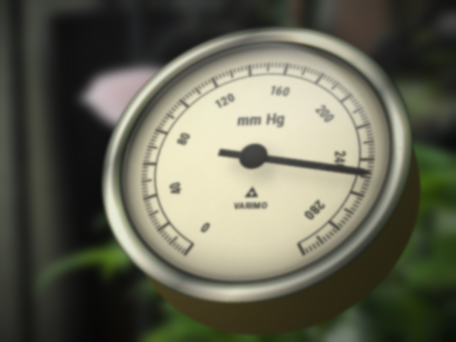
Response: mmHg 250
